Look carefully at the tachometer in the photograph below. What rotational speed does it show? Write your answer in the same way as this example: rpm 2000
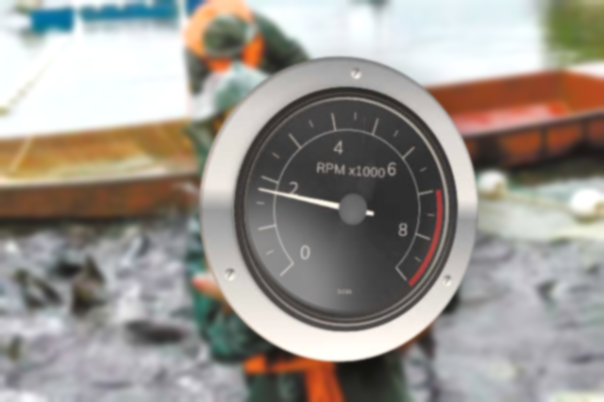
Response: rpm 1750
